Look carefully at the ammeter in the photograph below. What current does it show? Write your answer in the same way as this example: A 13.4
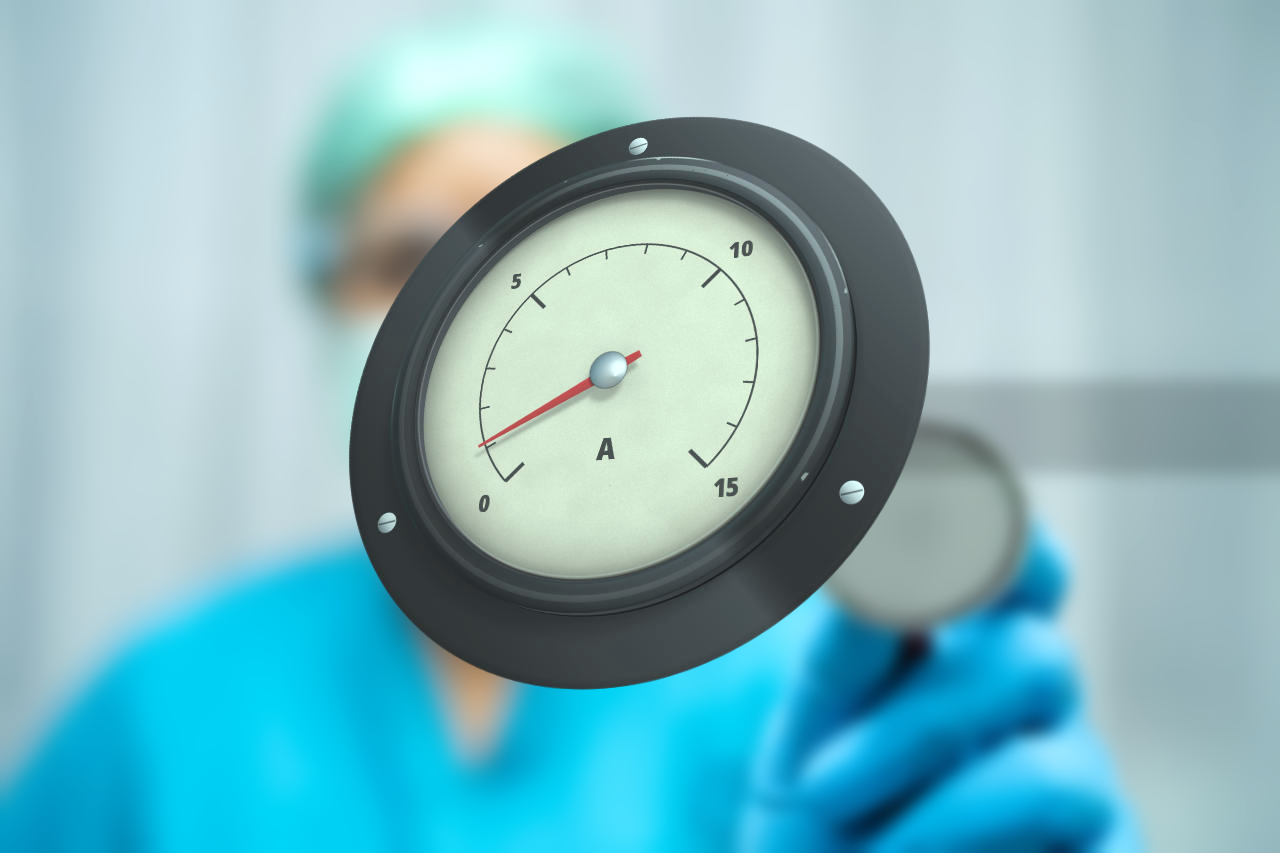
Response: A 1
